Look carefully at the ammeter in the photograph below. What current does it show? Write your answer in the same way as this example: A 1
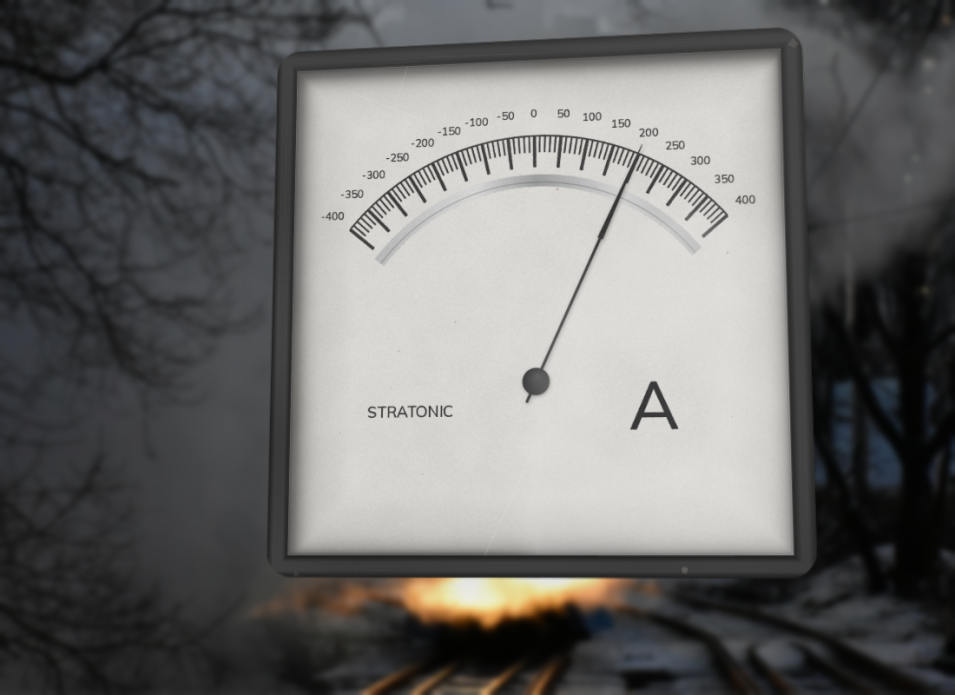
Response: A 200
